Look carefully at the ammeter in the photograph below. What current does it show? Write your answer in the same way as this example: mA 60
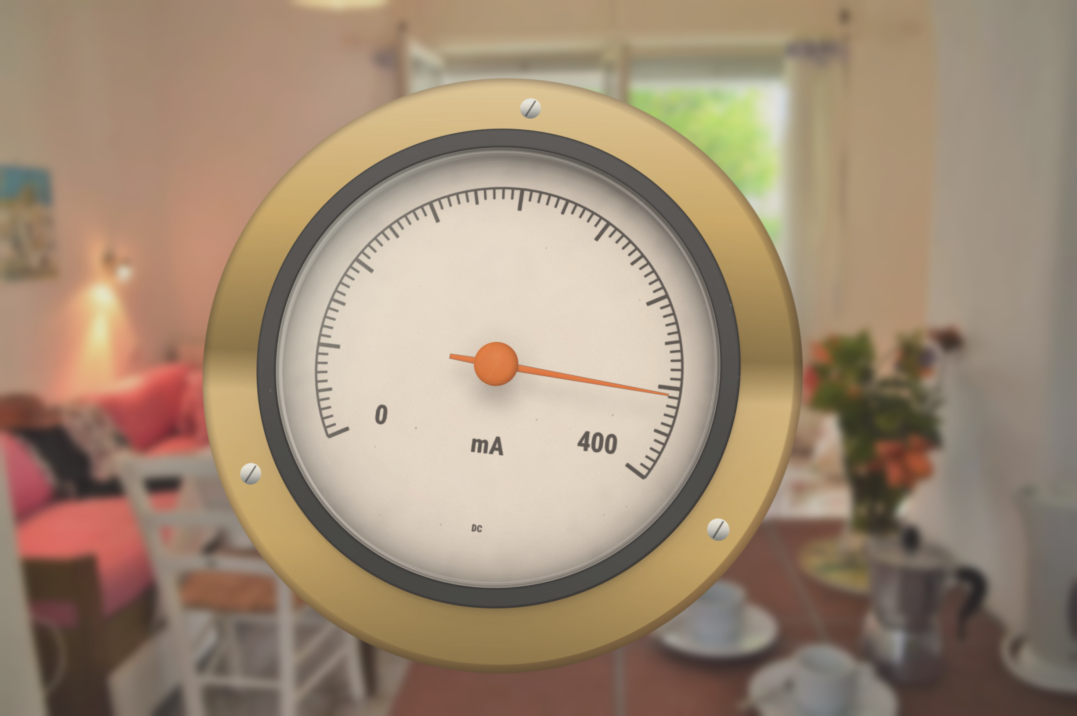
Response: mA 355
